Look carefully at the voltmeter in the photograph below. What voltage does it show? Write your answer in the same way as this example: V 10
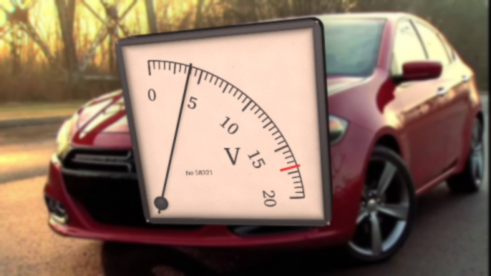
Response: V 4
